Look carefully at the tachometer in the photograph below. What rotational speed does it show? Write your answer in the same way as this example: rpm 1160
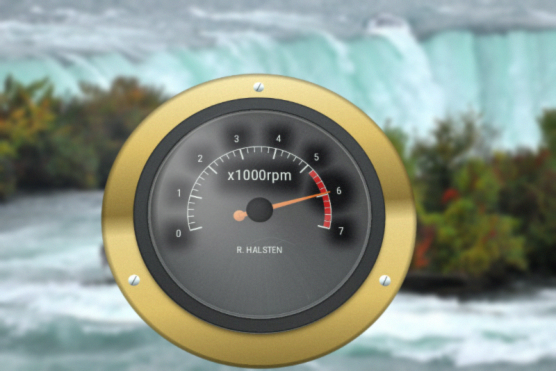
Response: rpm 6000
